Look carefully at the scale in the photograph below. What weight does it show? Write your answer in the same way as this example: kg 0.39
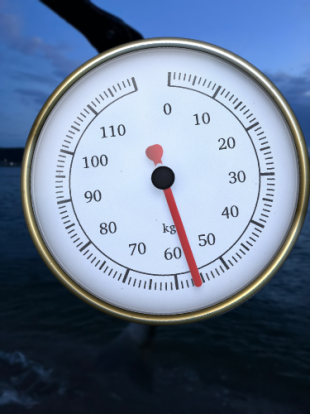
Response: kg 56
